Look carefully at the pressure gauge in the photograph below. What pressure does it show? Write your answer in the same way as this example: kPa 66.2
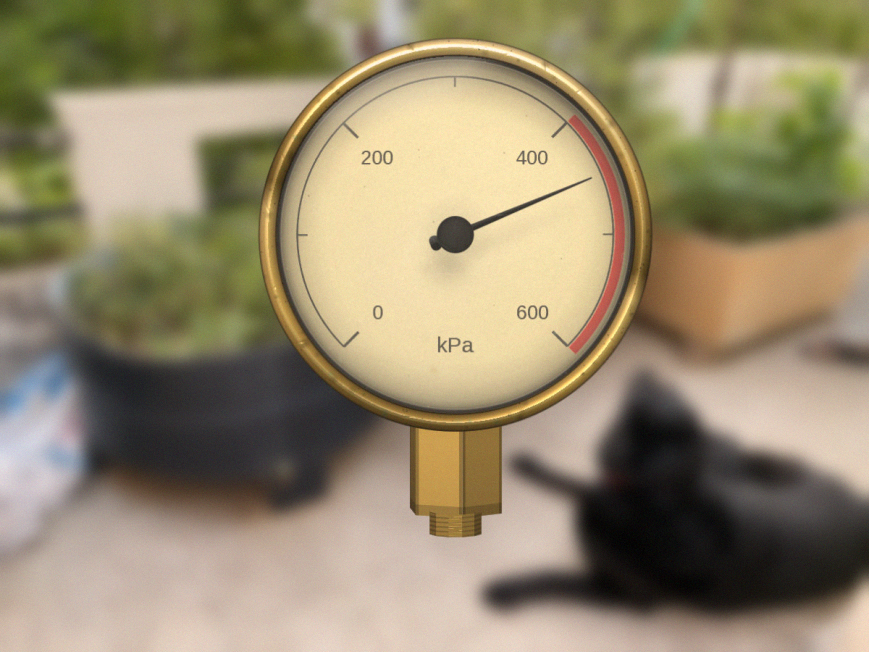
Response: kPa 450
